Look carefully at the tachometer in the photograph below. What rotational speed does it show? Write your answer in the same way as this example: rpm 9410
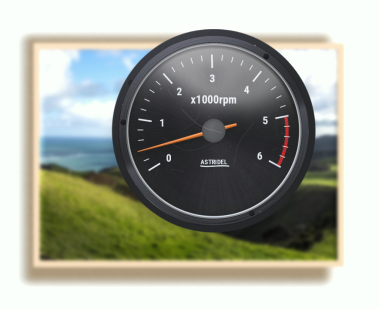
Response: rpm 400
